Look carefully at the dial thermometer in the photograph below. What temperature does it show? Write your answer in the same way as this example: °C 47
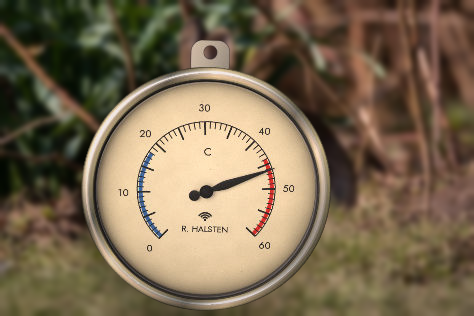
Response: °C 46
